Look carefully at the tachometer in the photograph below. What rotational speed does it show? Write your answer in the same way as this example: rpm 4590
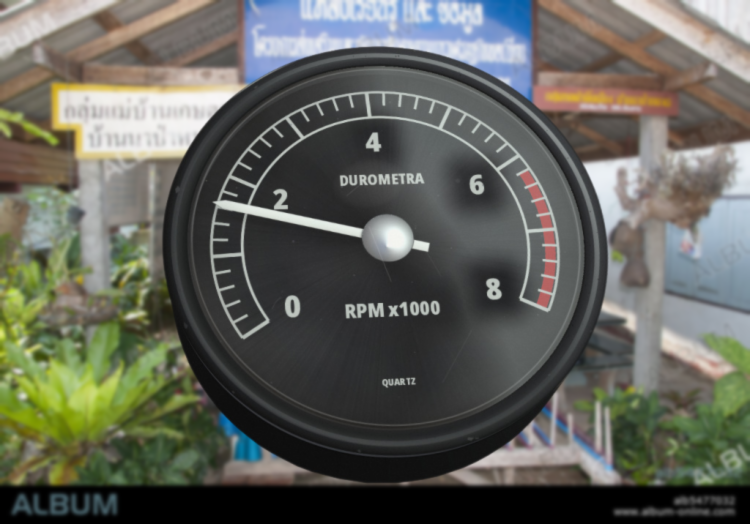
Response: rpm 1600
